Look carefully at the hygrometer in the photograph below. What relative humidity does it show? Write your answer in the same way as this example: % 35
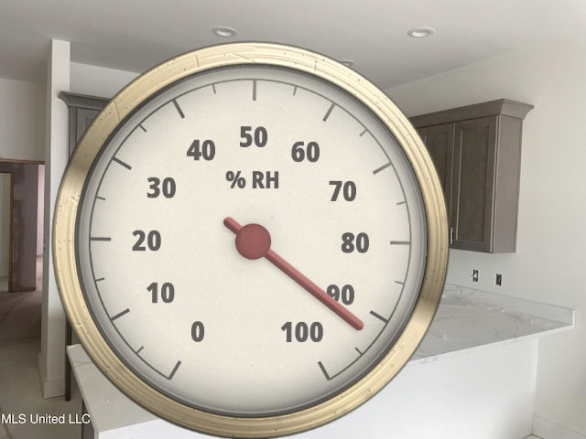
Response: % 92.5
